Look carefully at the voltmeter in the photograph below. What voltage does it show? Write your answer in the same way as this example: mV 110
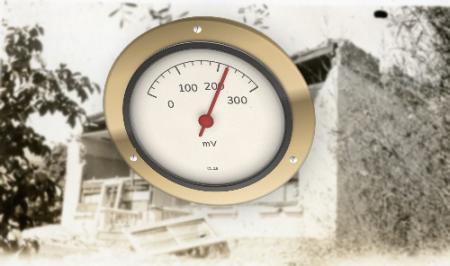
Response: mV 220
